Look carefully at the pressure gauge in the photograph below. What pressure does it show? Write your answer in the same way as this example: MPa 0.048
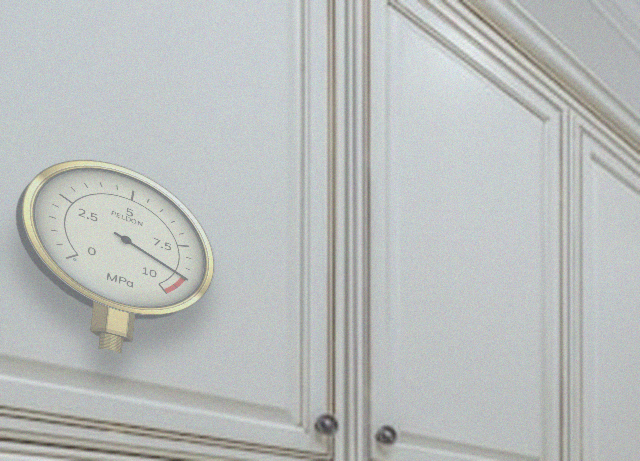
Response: MPa 9
